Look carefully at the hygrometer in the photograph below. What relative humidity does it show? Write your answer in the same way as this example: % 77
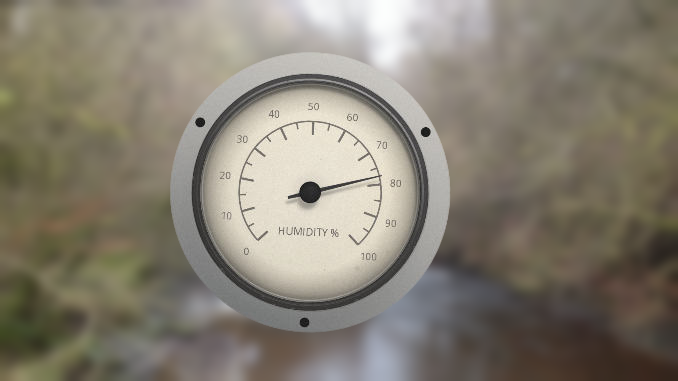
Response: % 77.5
